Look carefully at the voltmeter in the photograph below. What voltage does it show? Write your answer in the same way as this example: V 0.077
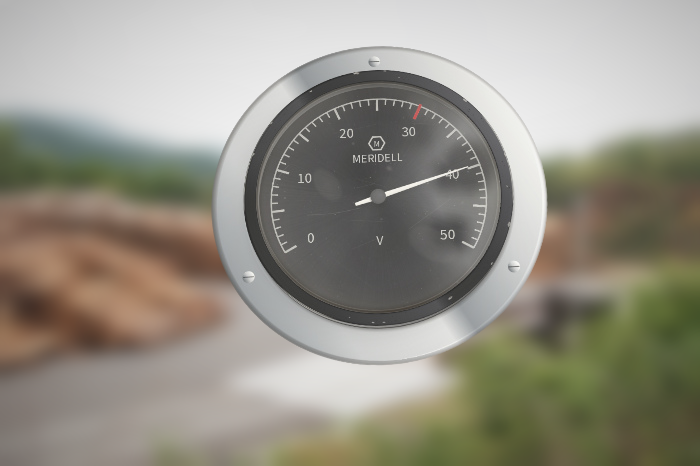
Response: V 40
